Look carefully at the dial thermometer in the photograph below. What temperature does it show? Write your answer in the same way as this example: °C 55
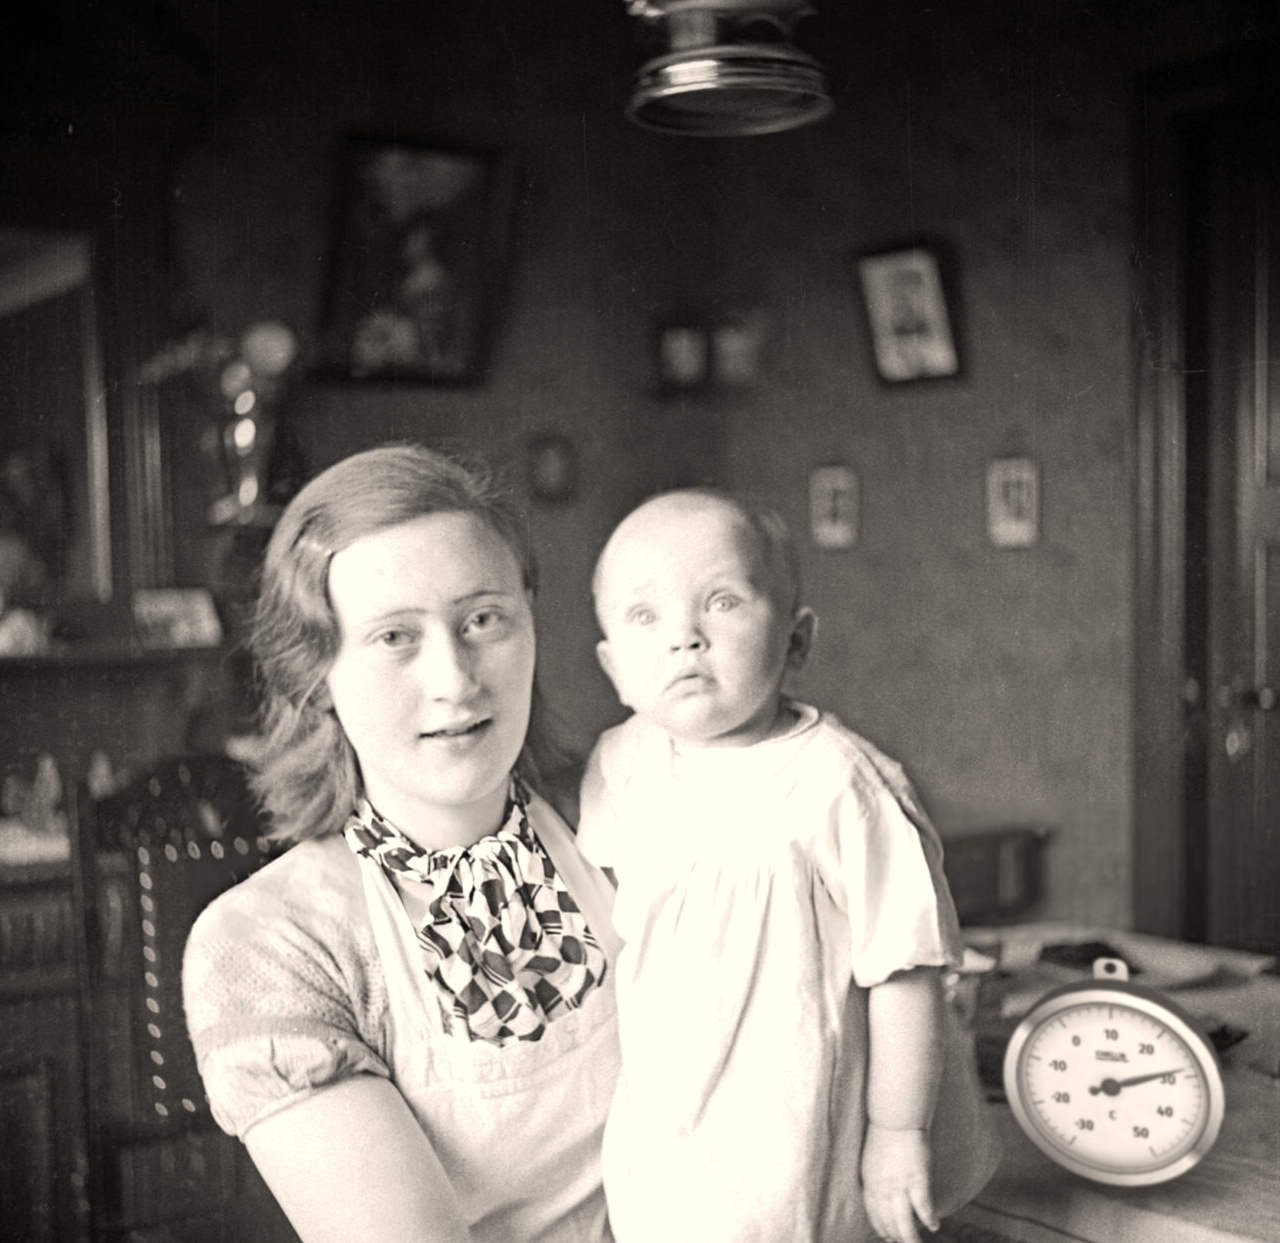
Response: °C 28
